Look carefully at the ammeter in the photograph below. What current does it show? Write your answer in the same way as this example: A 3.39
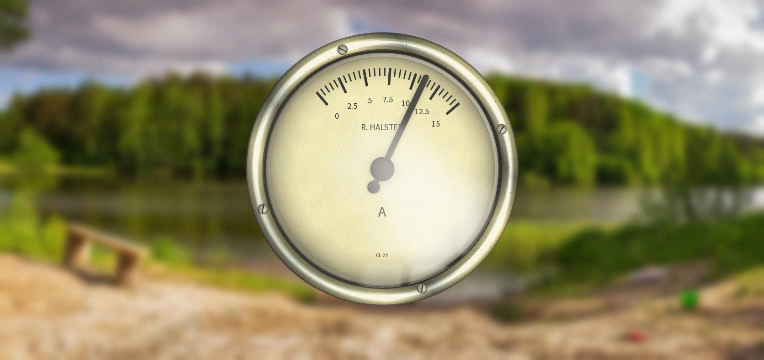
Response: A 11
